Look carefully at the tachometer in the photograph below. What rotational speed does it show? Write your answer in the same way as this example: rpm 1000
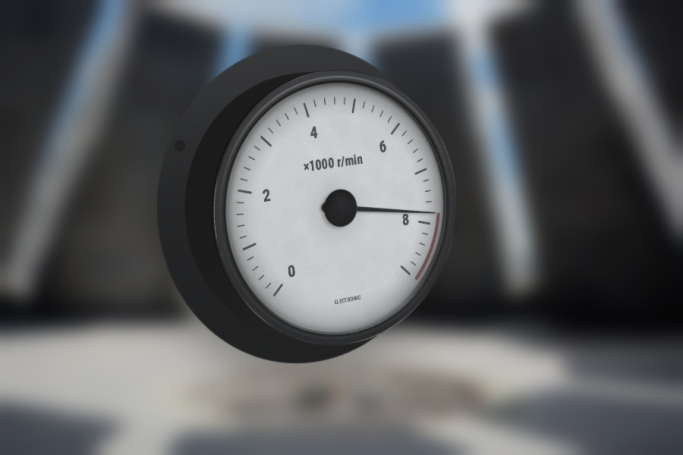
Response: rpm 7800
